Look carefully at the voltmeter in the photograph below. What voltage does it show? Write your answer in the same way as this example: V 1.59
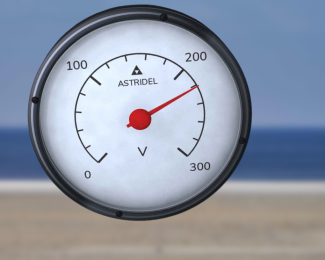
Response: V 220
